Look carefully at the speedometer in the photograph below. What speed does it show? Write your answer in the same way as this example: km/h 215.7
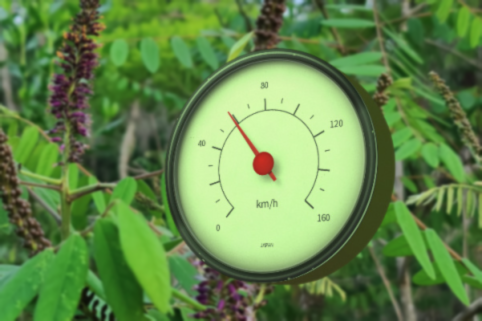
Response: km/h 60
